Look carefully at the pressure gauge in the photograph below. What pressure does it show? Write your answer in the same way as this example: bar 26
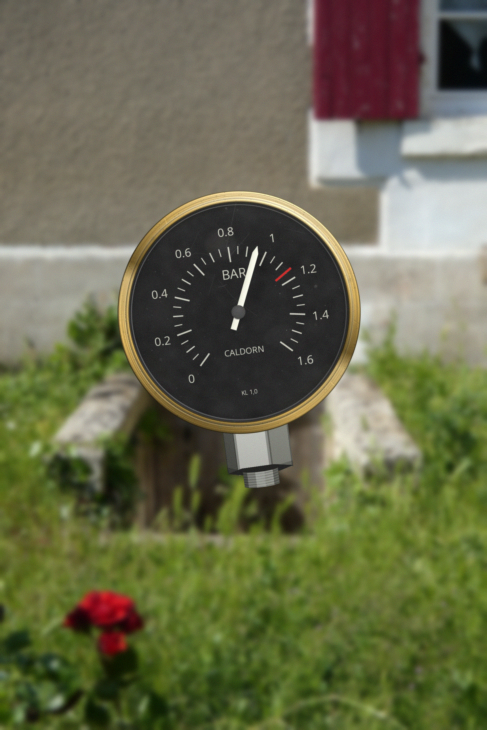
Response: bar 0.95
